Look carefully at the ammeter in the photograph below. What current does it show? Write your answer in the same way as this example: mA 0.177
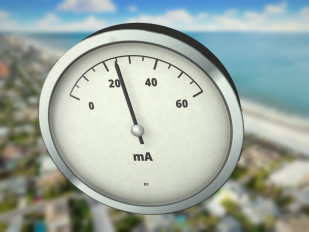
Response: mA 25
